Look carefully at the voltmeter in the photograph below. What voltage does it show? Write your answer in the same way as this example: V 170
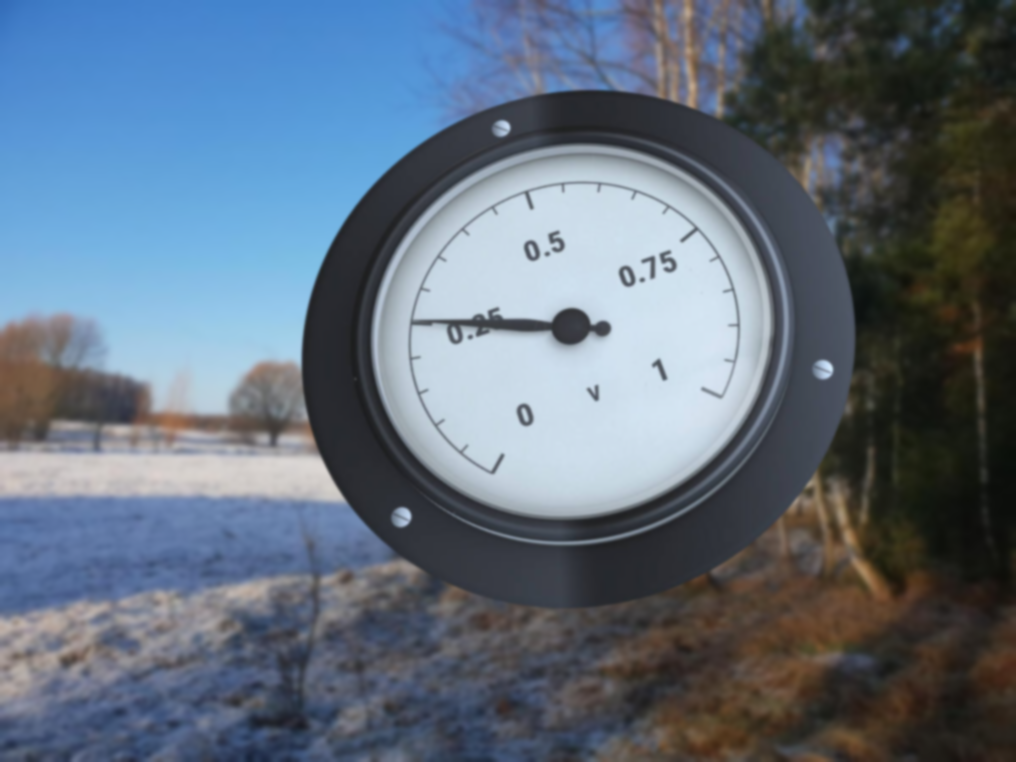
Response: V 0.25
